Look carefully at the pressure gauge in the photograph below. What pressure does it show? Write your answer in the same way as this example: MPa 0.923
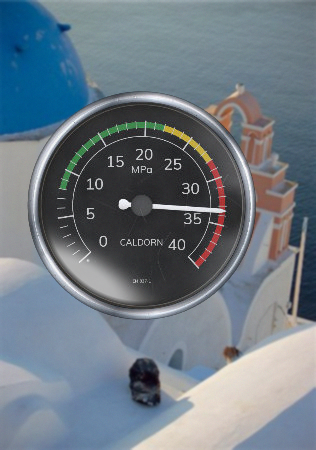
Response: MPa 33.5
